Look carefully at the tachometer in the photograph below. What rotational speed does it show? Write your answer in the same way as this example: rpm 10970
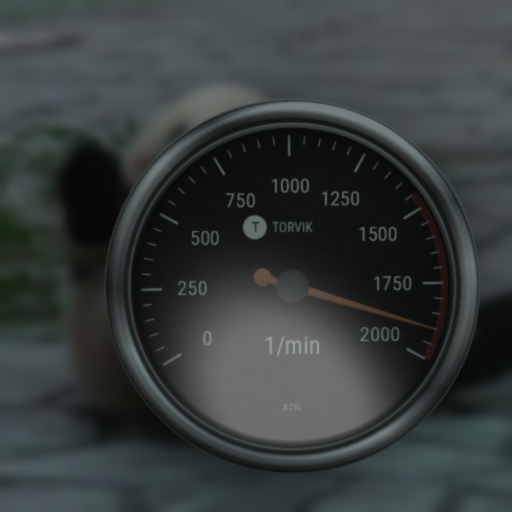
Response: rpm 1900
